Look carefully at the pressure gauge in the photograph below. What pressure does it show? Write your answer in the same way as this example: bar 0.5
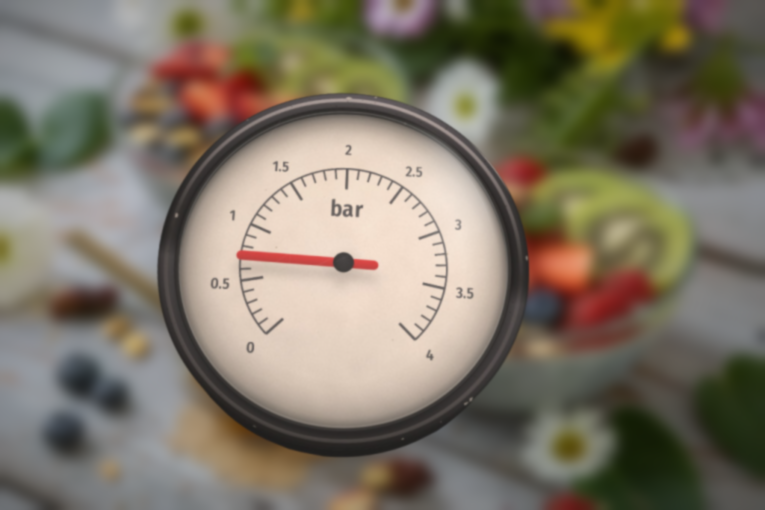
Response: bar 0.7
